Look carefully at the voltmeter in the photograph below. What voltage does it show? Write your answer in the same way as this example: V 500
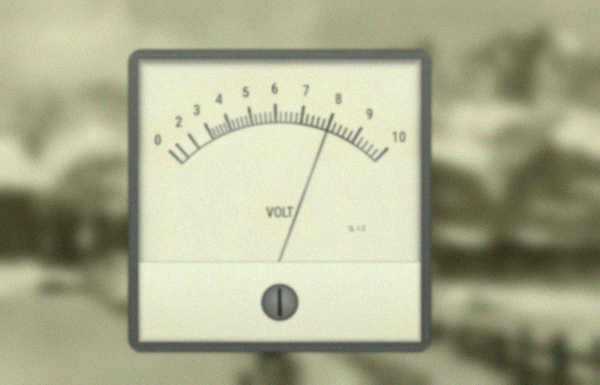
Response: V 8
